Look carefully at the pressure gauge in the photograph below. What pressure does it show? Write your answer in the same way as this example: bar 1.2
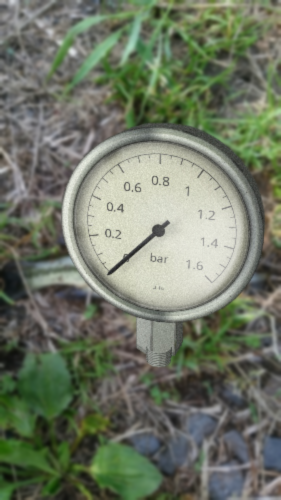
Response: bar 0
